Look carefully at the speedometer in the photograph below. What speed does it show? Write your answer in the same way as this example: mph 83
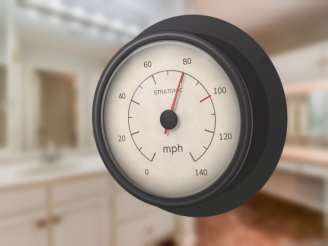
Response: mph 80
